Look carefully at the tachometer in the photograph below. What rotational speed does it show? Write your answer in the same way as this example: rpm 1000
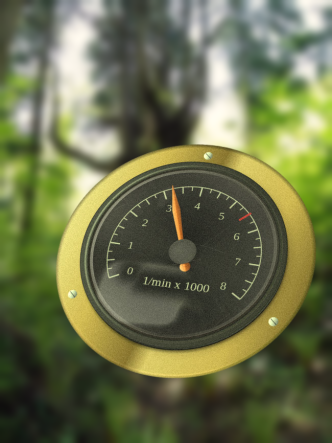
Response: rpm 3250
